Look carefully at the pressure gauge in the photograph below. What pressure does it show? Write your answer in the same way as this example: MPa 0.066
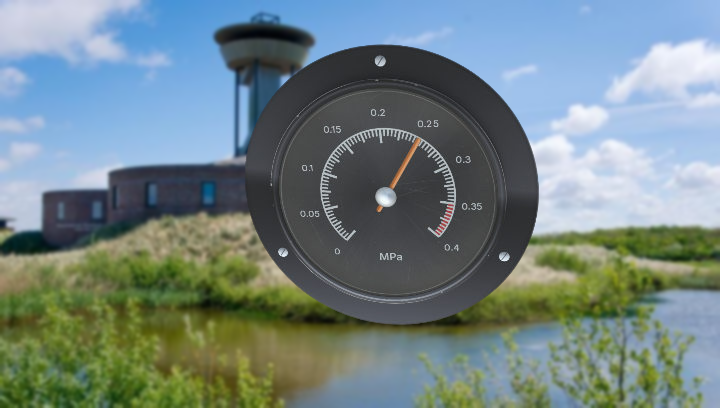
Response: MPa 0.25
